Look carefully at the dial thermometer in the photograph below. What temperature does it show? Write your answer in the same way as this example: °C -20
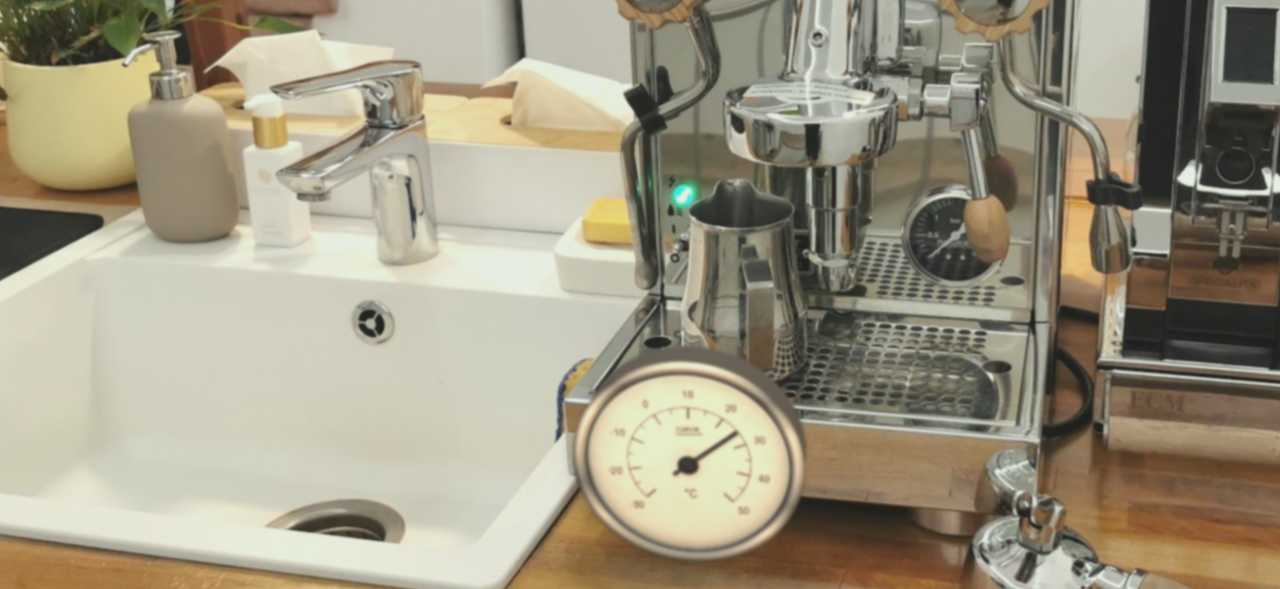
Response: °C 25
